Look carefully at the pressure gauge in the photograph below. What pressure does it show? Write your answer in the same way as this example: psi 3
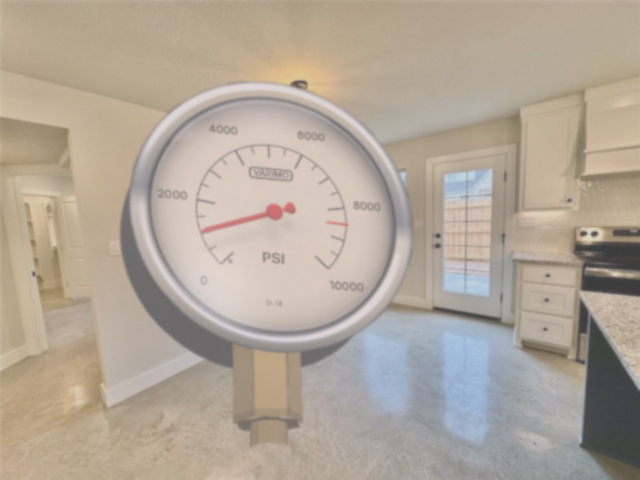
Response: psi 1000
